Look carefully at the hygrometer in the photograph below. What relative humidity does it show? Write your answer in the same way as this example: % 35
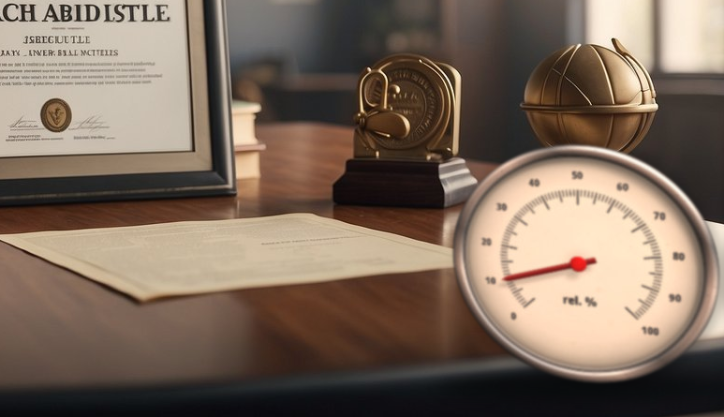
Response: % 10
